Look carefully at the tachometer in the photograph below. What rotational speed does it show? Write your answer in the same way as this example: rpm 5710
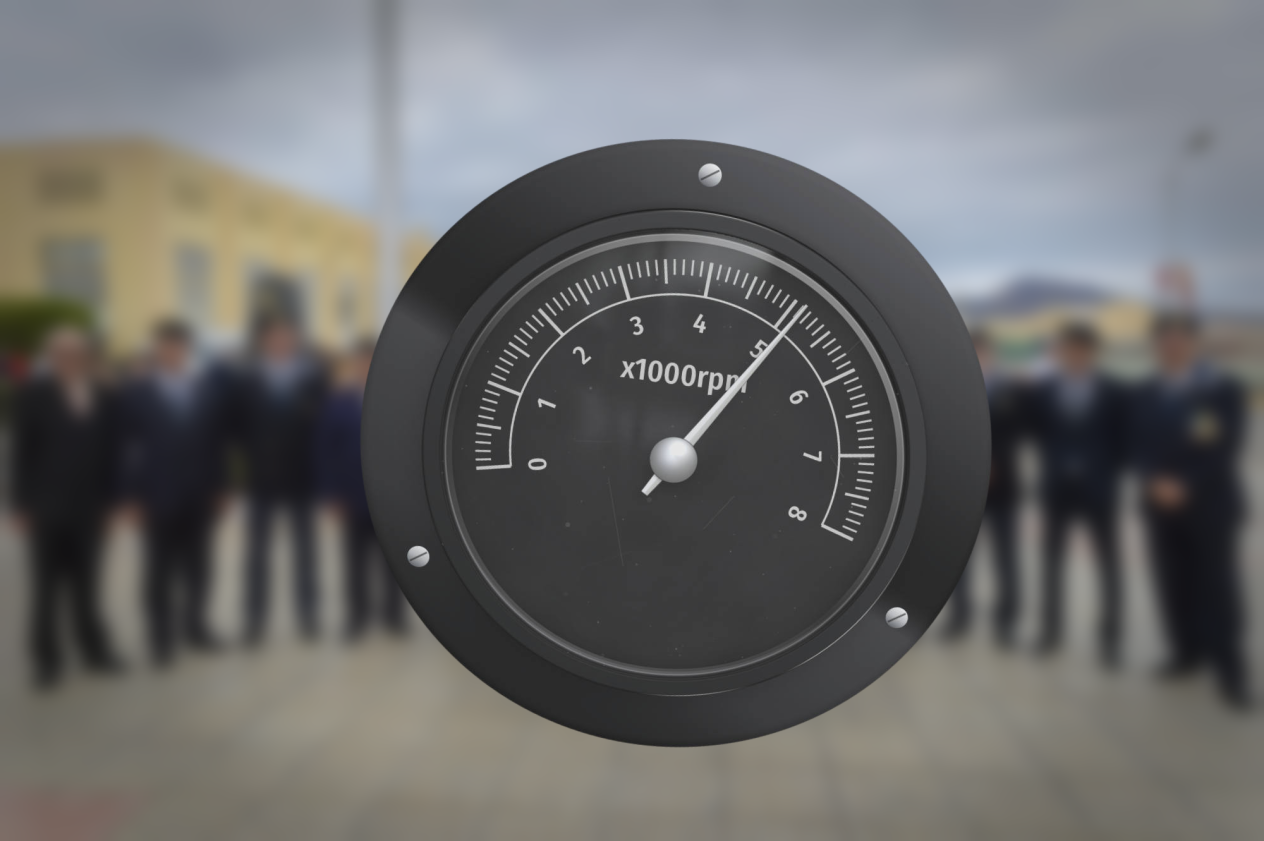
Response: rpm 5100
